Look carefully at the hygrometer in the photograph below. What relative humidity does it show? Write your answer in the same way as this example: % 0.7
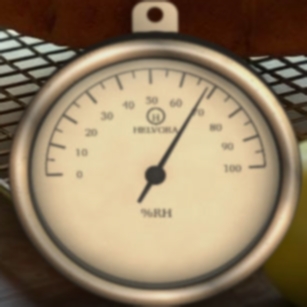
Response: % 67.5
